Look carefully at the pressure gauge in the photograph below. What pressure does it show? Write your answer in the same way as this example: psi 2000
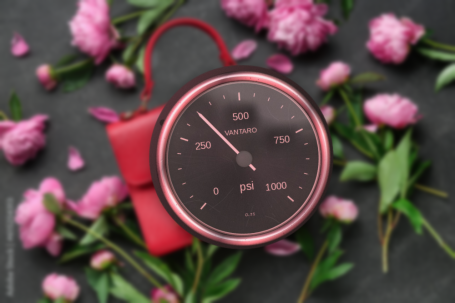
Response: psi 350
